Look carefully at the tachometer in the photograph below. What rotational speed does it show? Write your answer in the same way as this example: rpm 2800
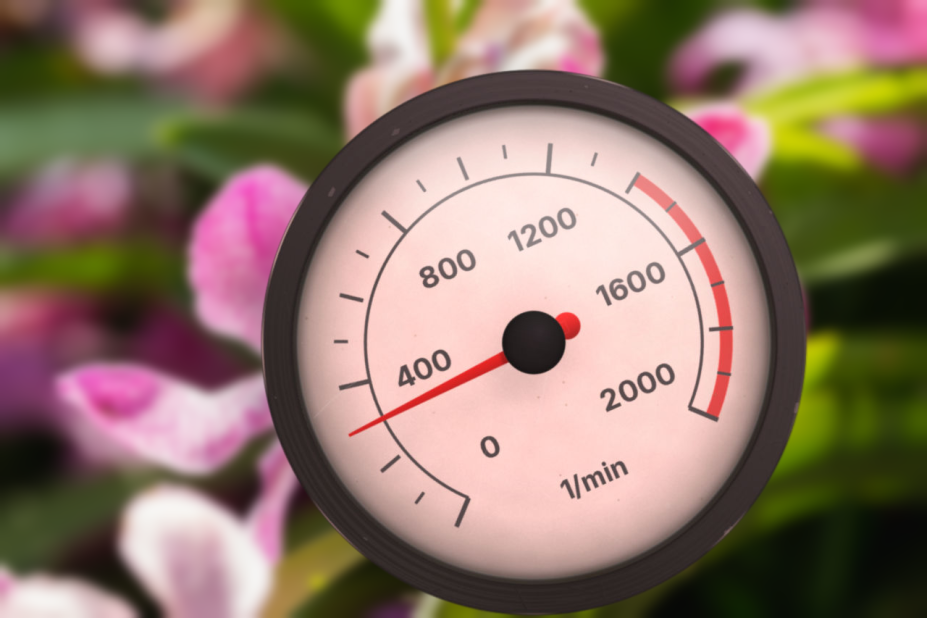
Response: rpm 300
